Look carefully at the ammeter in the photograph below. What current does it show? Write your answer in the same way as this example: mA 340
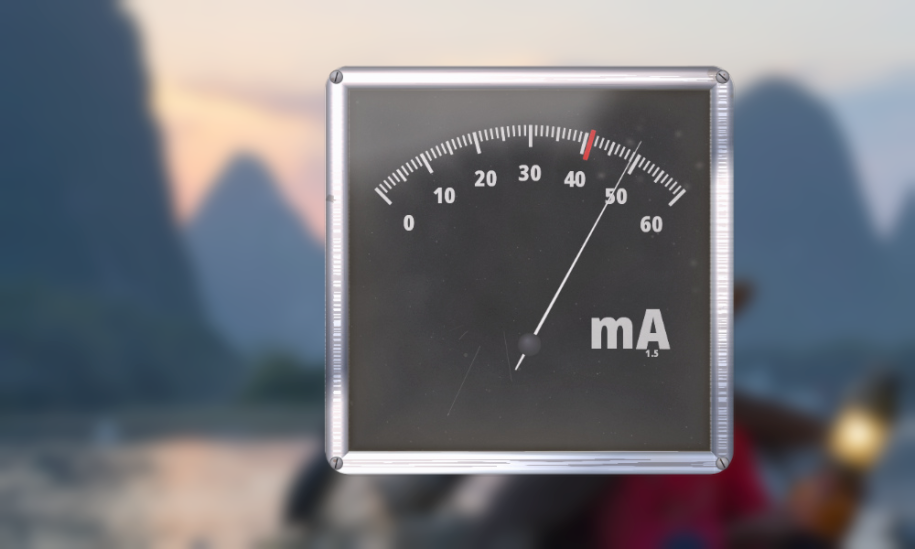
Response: mA 49
